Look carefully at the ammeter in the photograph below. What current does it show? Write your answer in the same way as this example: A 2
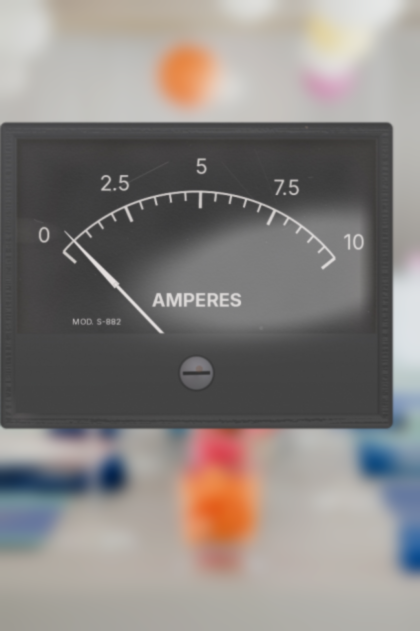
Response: A 0.5
